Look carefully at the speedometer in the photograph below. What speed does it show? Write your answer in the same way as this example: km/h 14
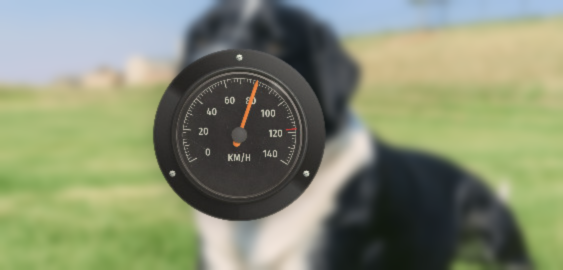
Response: km/h 80
